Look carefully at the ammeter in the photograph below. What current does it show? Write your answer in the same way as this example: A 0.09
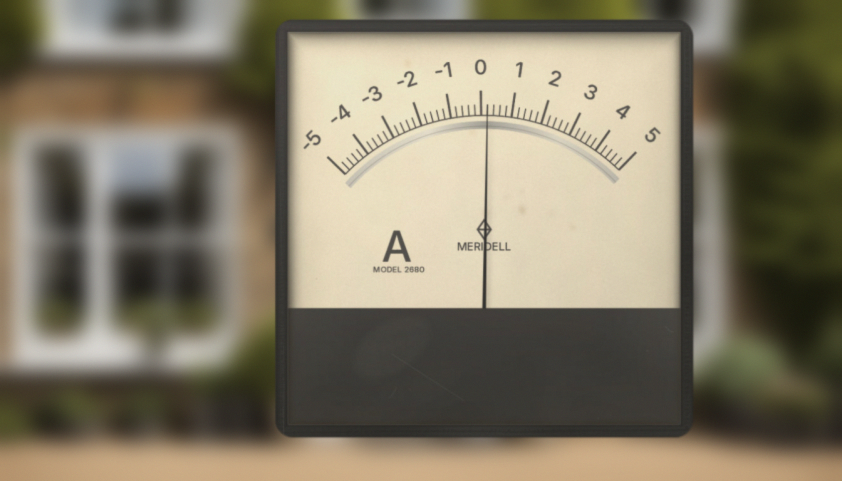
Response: A 0.2
